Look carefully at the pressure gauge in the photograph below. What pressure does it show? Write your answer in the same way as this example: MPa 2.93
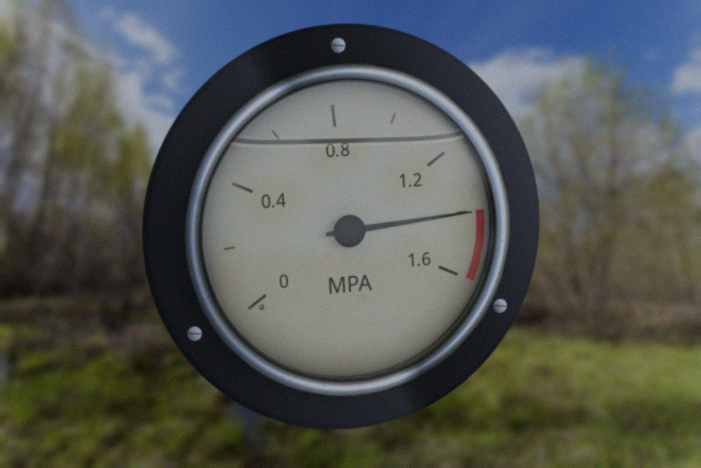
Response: MPa 1.4
